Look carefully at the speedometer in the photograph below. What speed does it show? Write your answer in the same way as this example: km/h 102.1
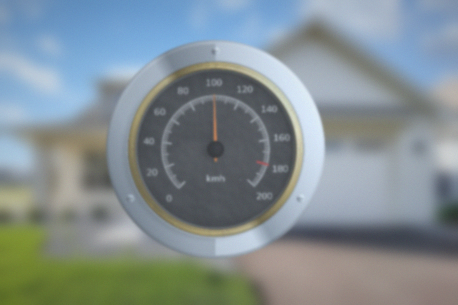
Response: km/h 100
